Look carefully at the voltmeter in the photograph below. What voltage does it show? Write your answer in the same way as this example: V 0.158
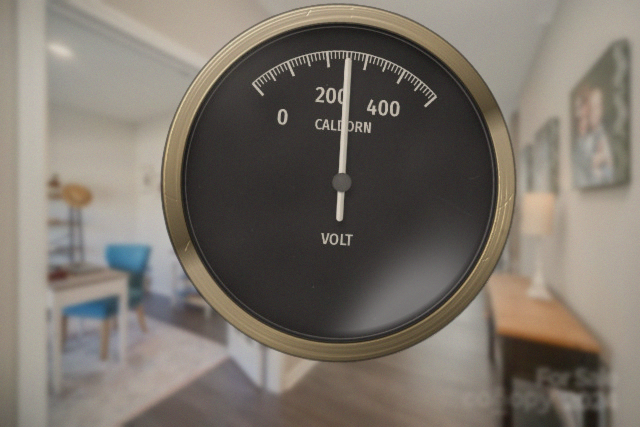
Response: V 250
